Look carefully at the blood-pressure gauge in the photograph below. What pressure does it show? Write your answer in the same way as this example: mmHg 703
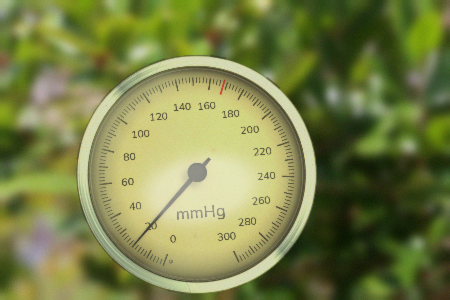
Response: mmHg 20
